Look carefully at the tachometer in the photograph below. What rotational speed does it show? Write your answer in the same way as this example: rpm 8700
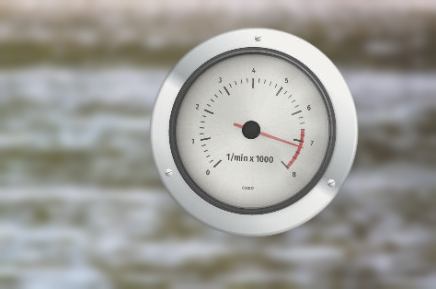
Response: rpm 7200
